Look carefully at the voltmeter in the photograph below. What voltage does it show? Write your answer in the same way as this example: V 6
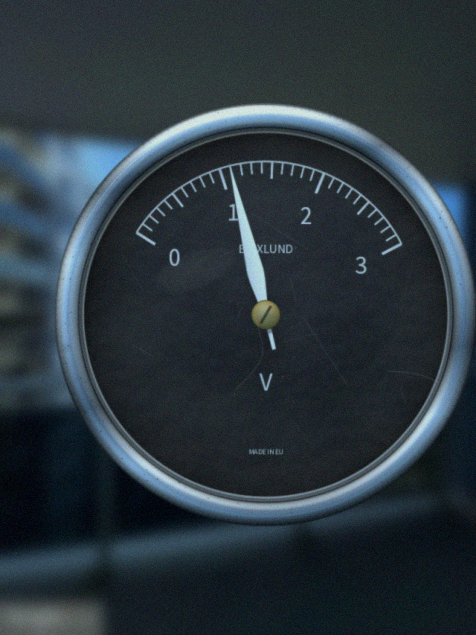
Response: V 1.1
